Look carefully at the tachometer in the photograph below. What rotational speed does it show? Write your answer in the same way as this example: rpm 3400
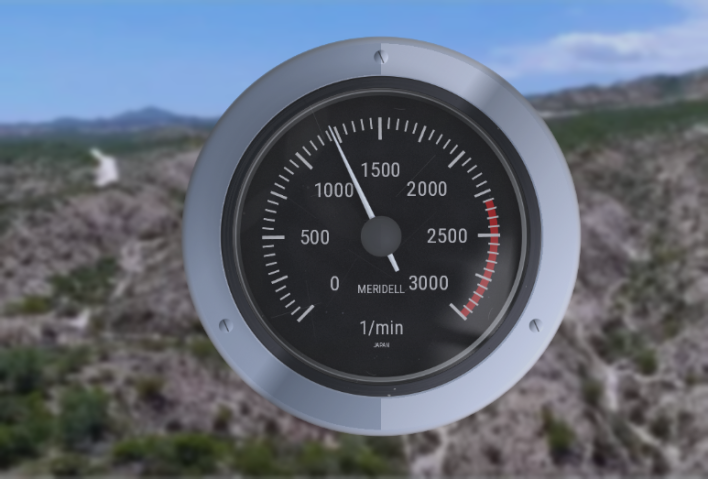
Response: rpm 1225
